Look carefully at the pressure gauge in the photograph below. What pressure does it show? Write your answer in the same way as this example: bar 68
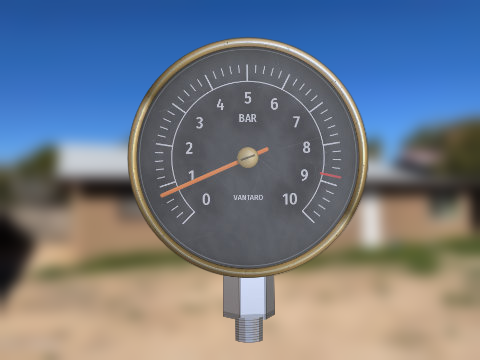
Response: bar 0.8
